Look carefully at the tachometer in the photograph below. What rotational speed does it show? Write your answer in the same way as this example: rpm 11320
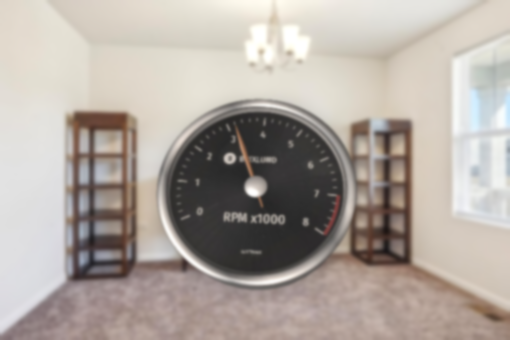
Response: rpm 3200
